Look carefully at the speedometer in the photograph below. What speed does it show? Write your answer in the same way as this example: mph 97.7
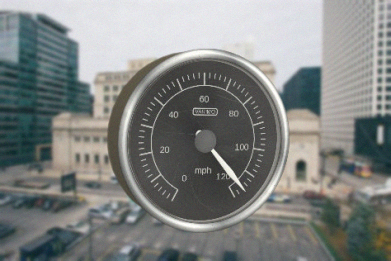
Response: mph 116
